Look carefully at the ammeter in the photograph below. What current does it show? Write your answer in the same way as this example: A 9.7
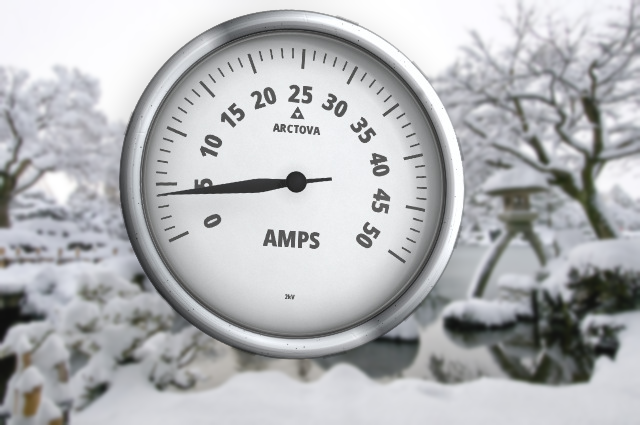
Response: A 4
